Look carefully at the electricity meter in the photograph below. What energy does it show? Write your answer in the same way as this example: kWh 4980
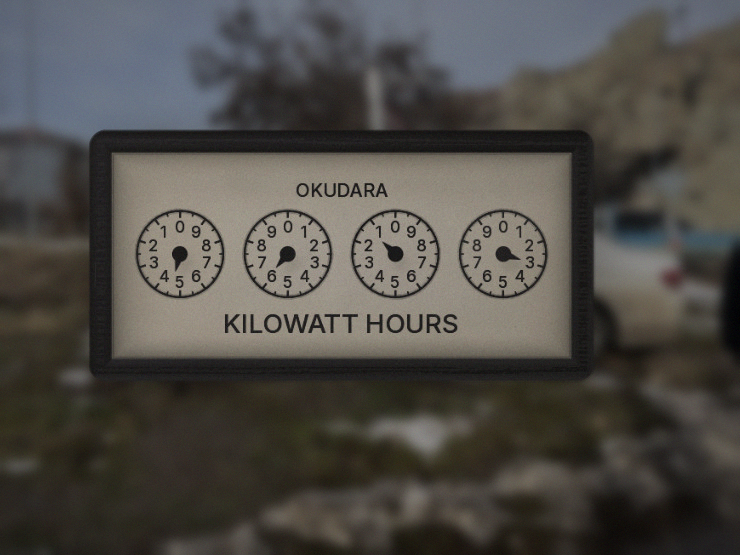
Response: kWh 4613
